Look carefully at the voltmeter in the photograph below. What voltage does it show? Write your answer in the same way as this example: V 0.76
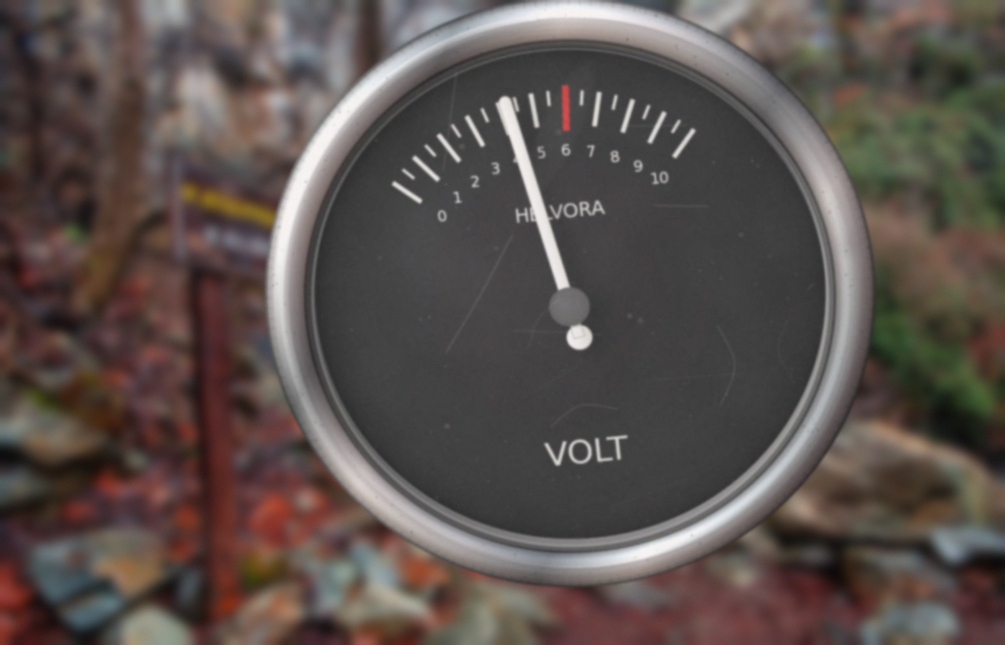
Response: V 4.25
